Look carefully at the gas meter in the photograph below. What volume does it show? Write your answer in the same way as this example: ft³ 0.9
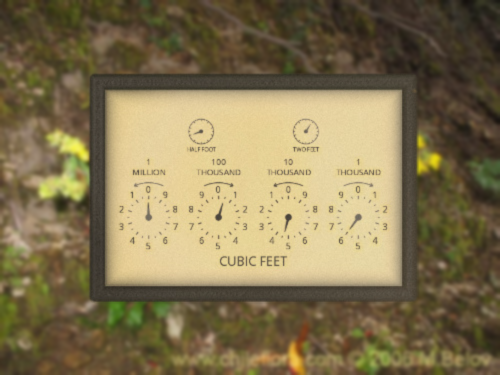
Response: ft³ 4600
